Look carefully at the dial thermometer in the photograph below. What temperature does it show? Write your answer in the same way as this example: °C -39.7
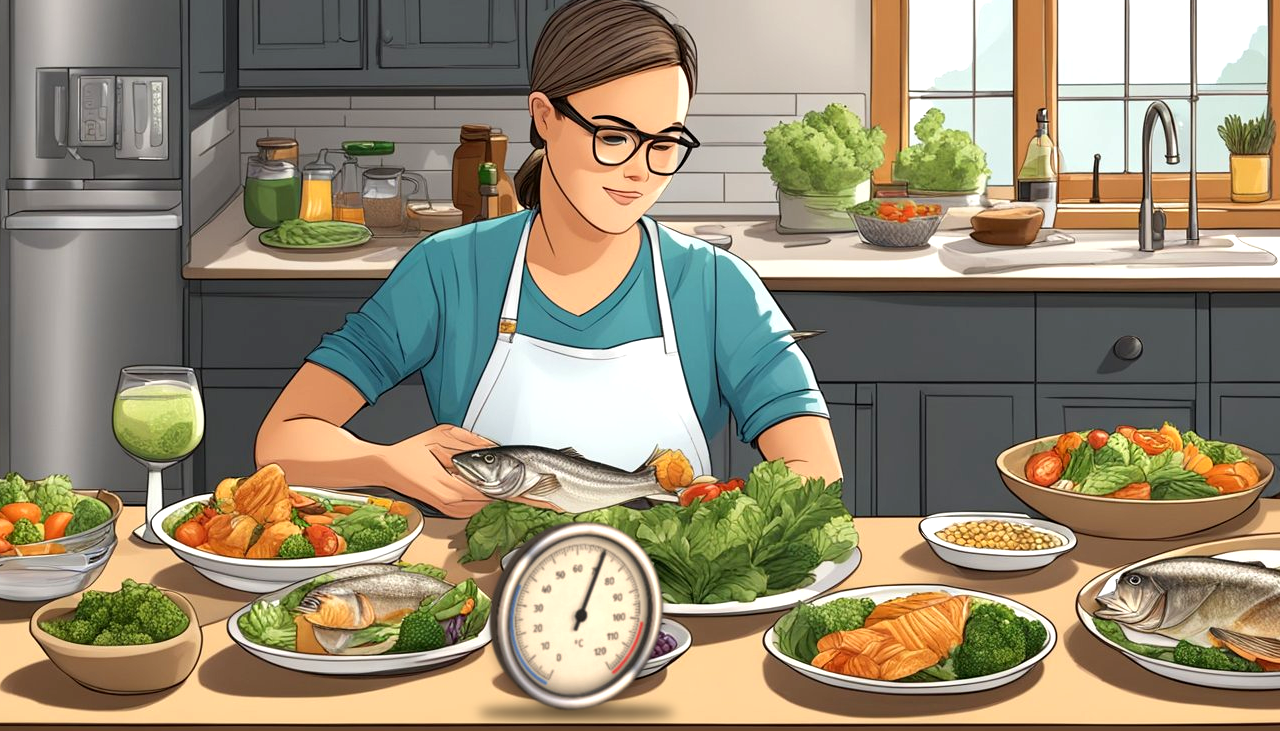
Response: °C 70
